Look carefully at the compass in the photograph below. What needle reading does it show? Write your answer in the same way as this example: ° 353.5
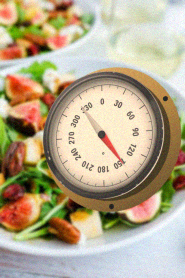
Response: ° 145
